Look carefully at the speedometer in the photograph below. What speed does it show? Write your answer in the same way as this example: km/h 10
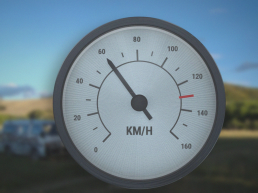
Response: km/h 60
